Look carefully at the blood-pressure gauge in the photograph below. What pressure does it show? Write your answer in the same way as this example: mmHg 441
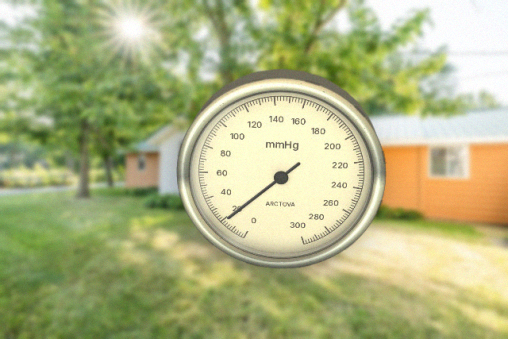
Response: mmHg 20
